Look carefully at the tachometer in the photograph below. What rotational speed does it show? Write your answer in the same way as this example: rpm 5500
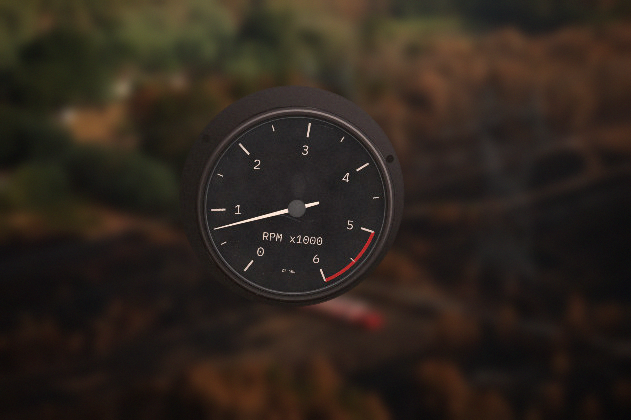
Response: rpm 750
